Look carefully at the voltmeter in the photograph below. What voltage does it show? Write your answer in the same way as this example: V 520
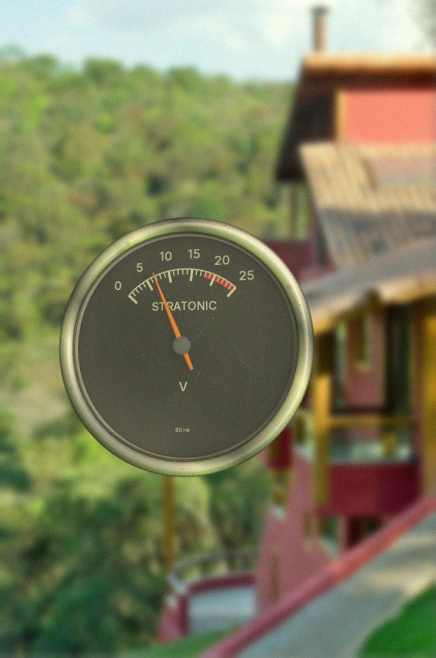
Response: V 7
